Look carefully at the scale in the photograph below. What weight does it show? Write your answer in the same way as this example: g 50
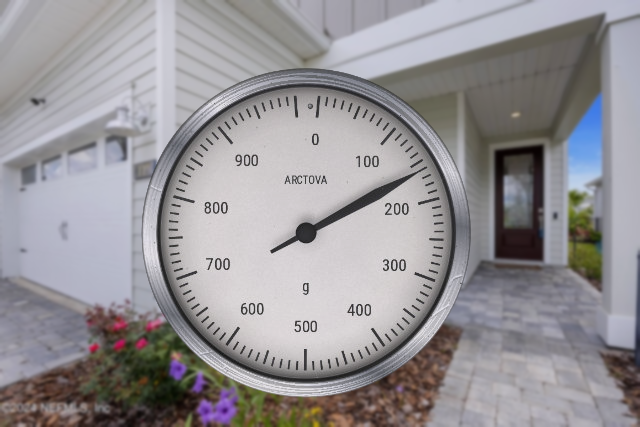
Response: g 160
